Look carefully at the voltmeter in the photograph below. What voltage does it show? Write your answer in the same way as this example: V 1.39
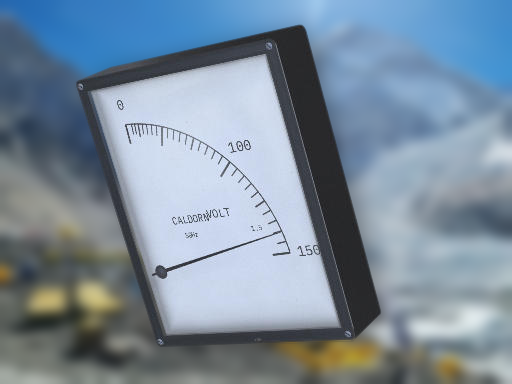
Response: V 140
